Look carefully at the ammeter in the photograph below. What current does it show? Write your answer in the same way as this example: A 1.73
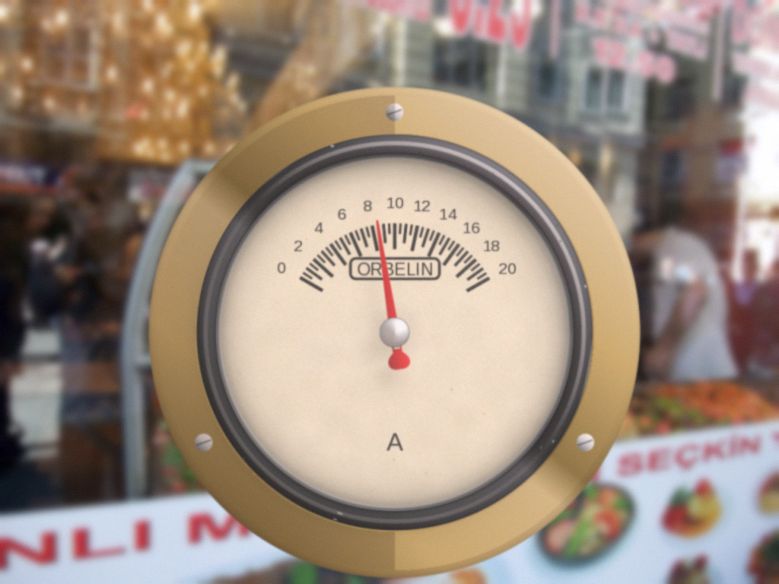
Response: A 8.5
